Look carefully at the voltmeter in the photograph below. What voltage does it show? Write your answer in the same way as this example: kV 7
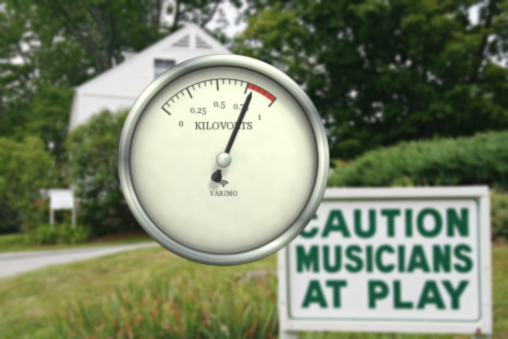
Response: kV 0.8
